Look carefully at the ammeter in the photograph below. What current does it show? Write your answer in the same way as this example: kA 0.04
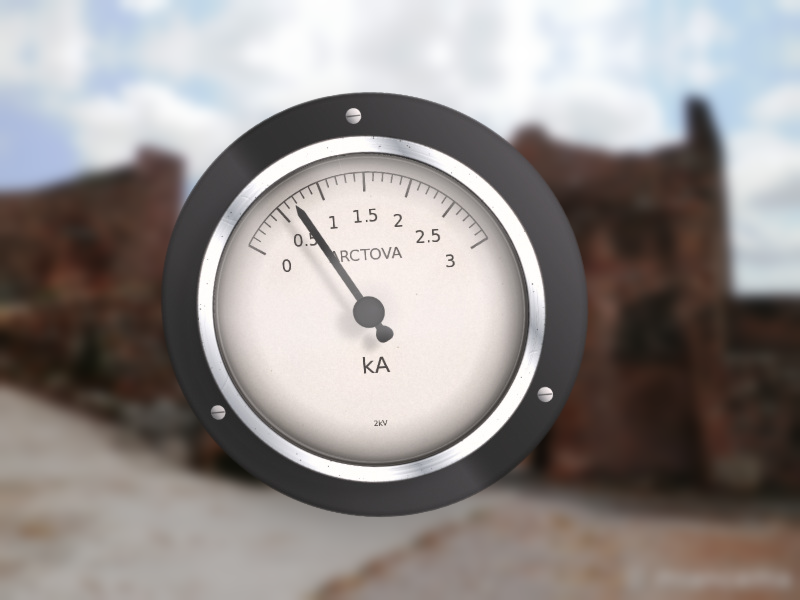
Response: kA 0.7
